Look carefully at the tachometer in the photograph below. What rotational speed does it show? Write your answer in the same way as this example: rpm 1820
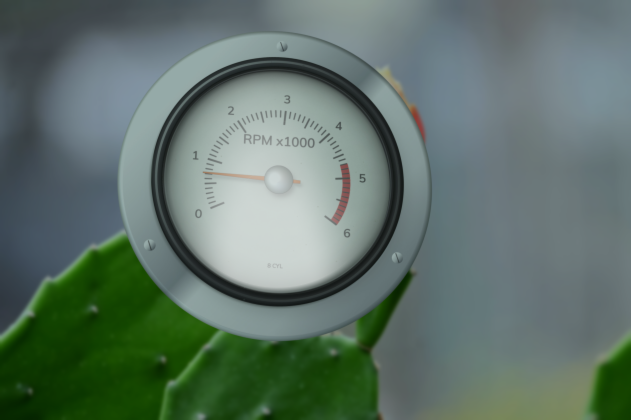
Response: rpm 700
